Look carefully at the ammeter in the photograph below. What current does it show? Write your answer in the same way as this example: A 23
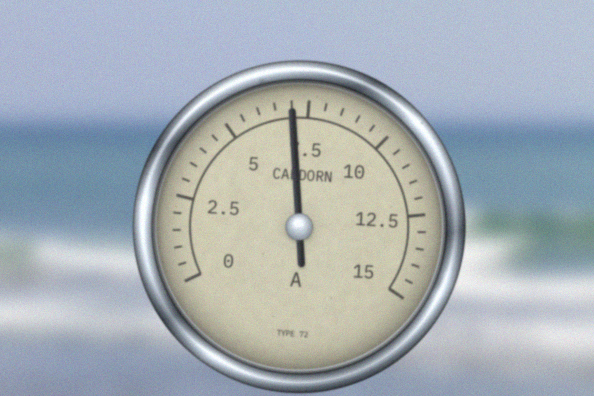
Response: A 7
